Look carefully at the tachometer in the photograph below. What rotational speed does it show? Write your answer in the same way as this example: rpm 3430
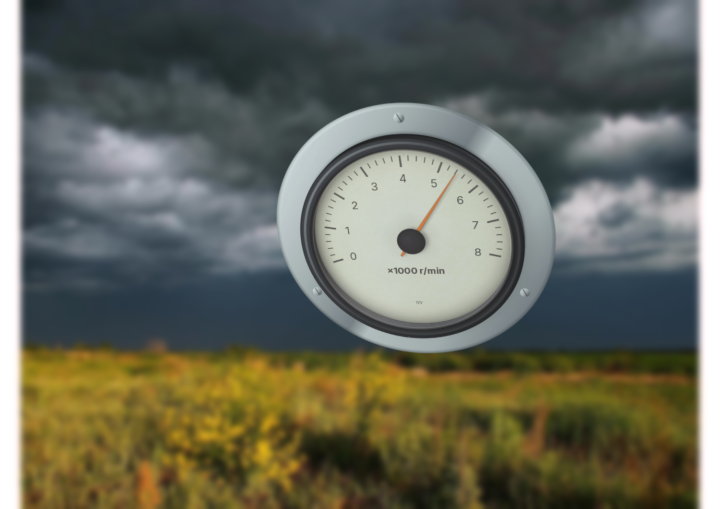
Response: rpm 5400
